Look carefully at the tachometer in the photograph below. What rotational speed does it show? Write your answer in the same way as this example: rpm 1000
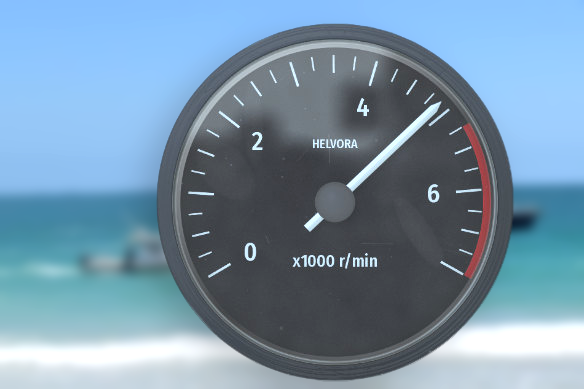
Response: rpm 4875
